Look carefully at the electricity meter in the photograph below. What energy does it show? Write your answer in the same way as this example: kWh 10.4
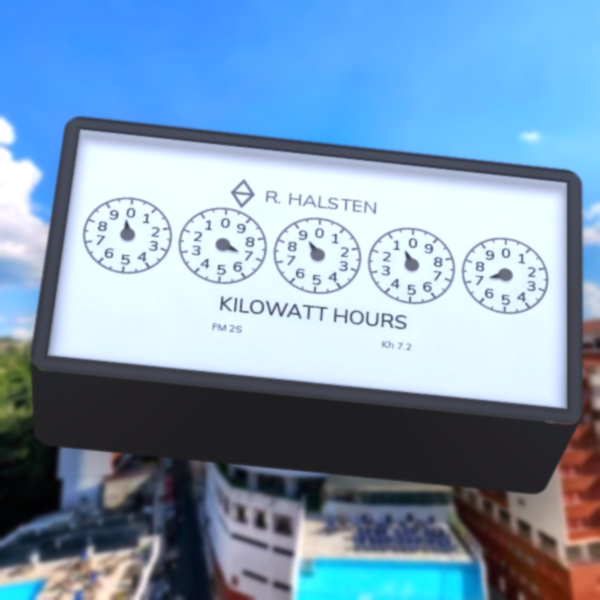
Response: kWh 96907
